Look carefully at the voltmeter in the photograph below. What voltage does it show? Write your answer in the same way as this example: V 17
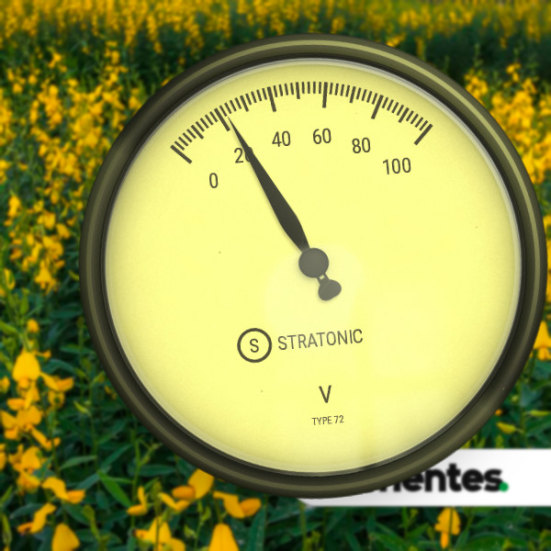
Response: V 22
